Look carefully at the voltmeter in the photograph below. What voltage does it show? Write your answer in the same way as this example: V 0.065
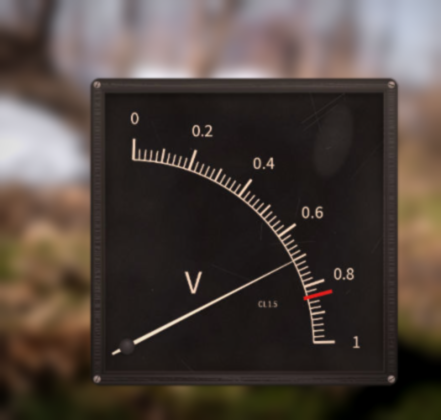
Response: V 0.7
